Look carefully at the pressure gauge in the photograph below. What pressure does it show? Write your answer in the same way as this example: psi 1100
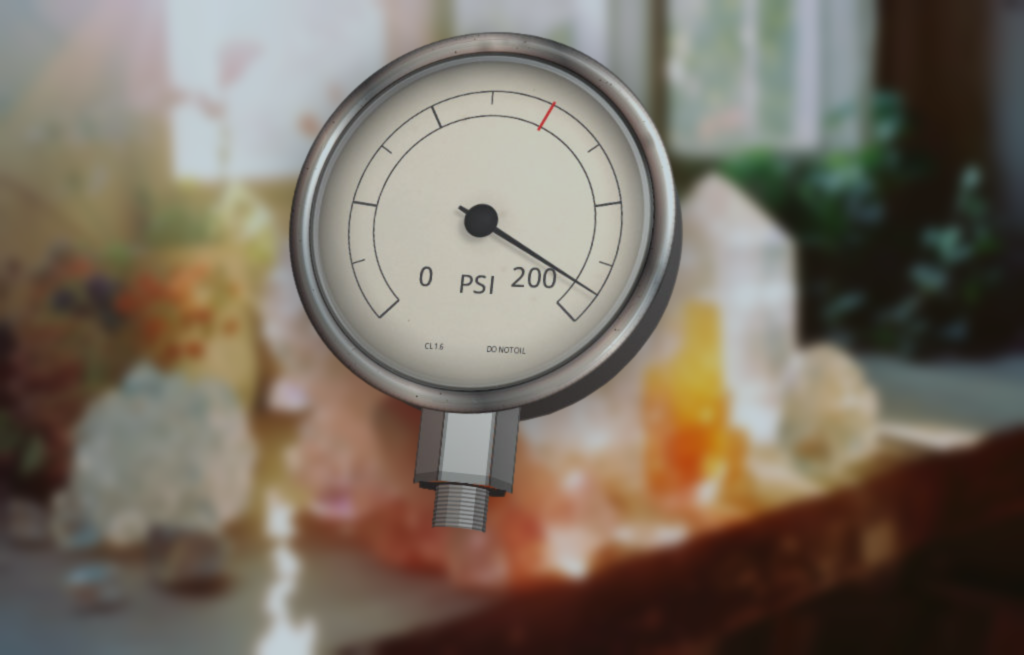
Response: psi 190
